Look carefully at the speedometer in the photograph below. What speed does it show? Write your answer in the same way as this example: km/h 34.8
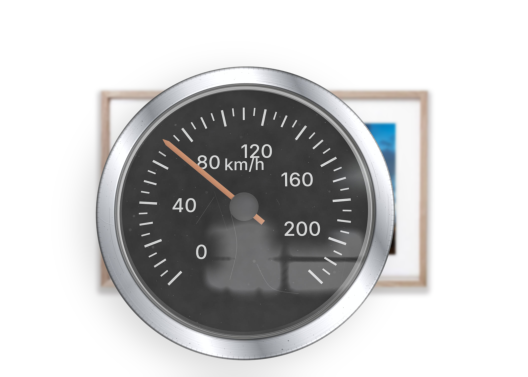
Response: km/h 70
